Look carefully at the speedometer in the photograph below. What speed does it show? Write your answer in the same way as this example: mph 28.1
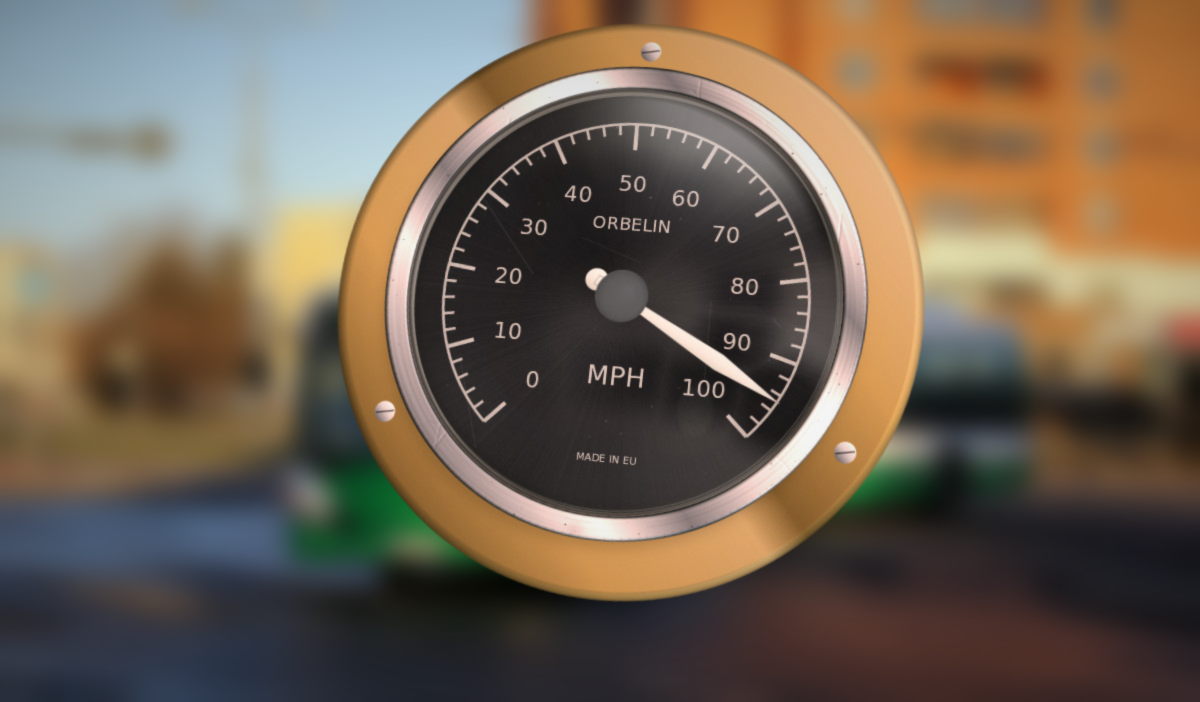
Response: mph 95
